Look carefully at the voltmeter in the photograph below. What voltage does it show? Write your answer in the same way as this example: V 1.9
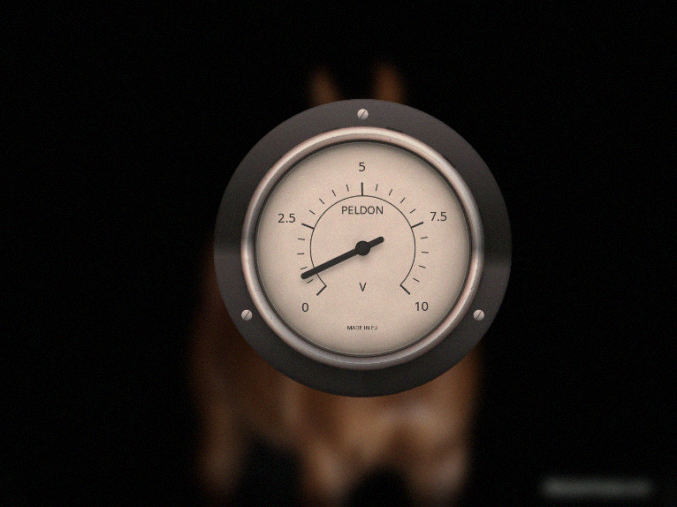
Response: V 0.75
